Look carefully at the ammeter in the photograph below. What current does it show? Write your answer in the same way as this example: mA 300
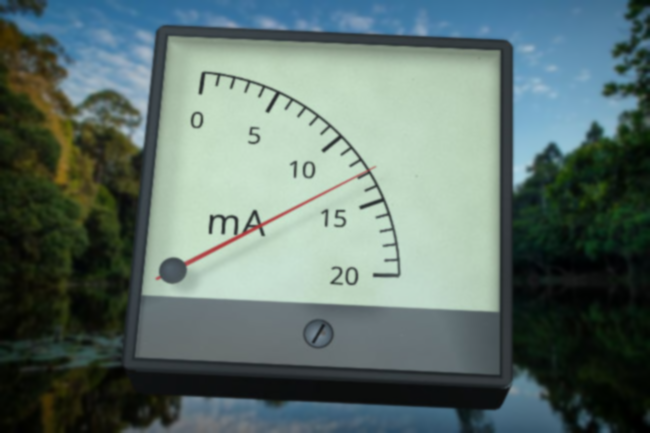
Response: mA 13
